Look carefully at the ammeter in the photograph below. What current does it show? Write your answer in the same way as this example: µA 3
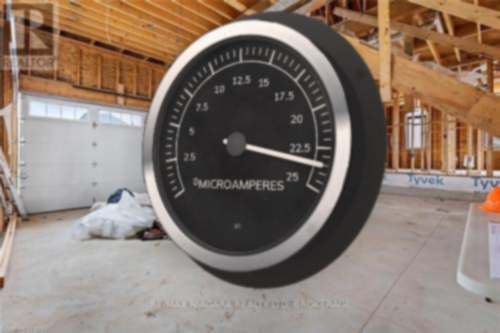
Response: µA 23.5
